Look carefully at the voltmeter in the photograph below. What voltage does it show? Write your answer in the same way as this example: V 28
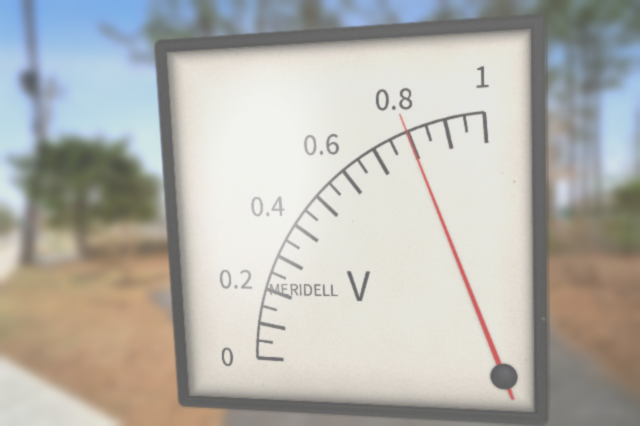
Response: V 0.8
